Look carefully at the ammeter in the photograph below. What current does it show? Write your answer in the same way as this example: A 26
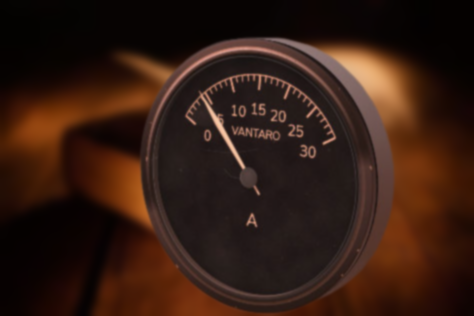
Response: A 5
